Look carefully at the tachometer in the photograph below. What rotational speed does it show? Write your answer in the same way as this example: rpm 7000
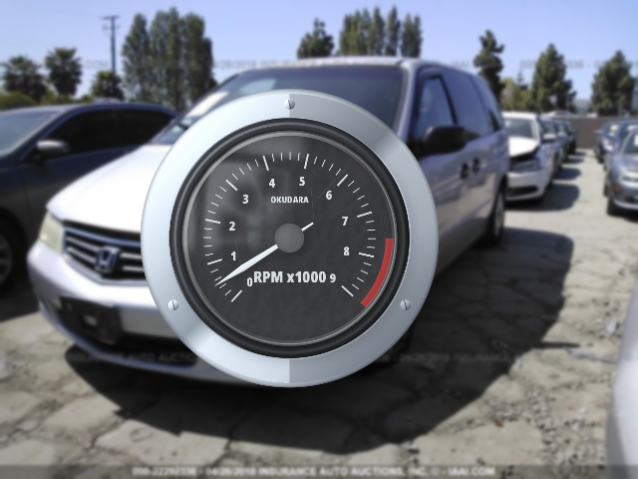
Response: rpm 500
